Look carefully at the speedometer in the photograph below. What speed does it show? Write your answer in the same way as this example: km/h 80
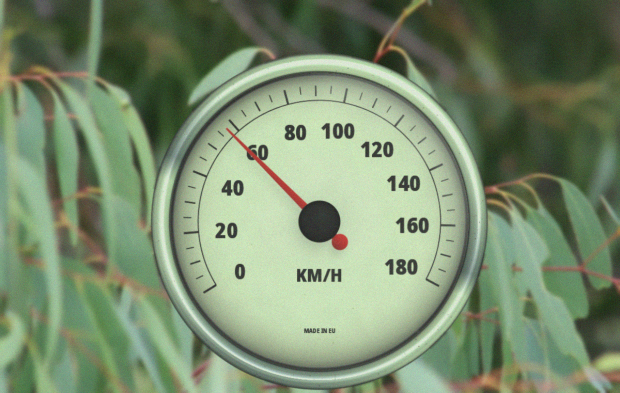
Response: km/h 57.5
